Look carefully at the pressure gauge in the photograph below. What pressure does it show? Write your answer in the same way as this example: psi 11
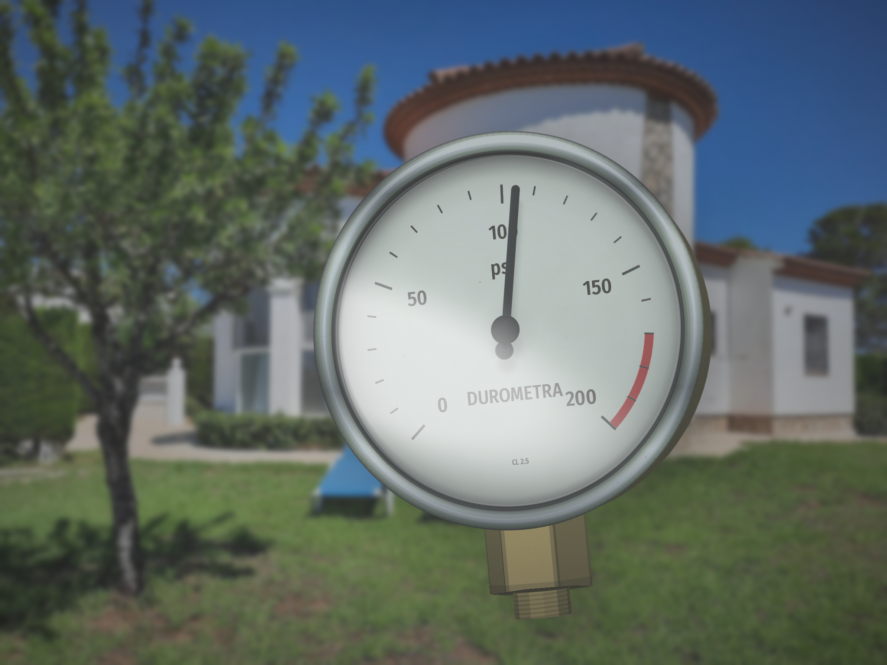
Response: psi 105
